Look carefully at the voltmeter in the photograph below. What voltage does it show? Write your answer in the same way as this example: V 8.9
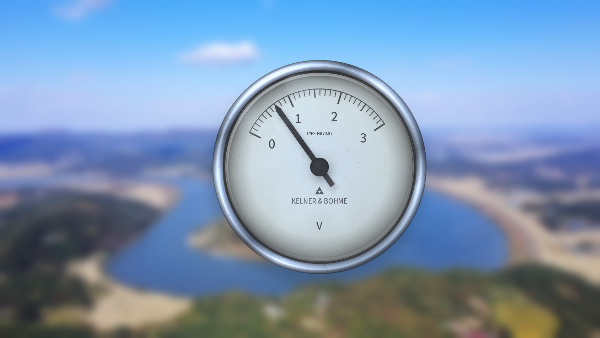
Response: V 0.7
